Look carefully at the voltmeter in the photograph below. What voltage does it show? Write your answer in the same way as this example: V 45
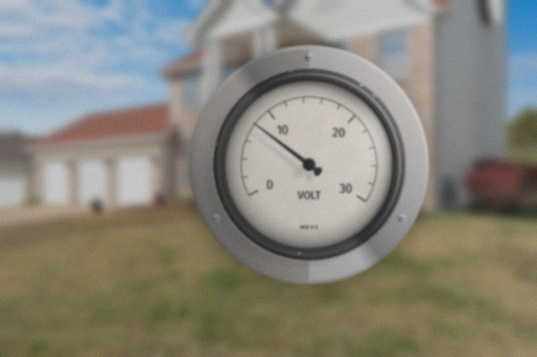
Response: V 8
